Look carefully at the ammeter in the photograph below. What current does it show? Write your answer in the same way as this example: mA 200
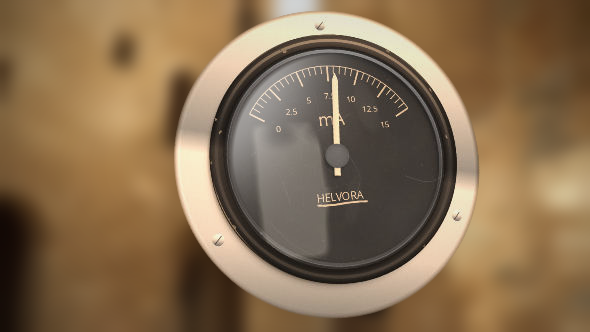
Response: mA 8
